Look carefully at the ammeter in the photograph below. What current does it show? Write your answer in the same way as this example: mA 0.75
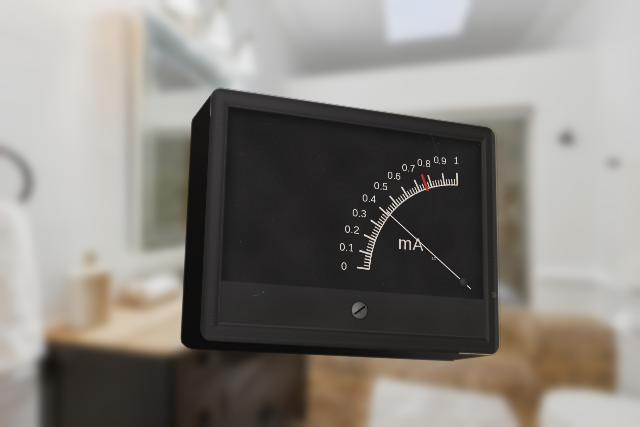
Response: mA 0.4
